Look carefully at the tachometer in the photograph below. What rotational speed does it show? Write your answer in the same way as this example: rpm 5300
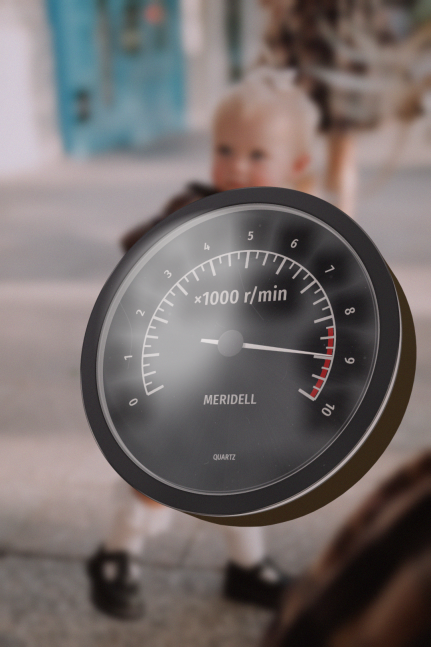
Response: rpm 9000
